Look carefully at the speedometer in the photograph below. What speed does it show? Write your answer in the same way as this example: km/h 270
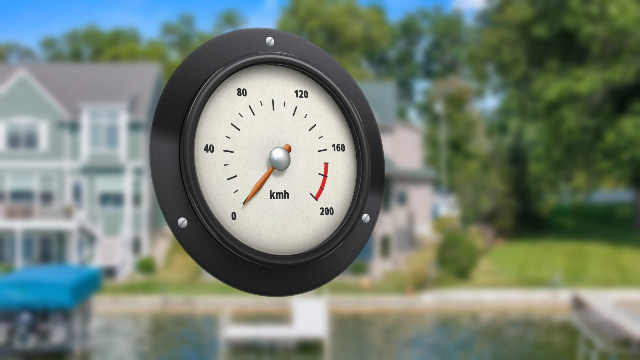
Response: km/h 0
